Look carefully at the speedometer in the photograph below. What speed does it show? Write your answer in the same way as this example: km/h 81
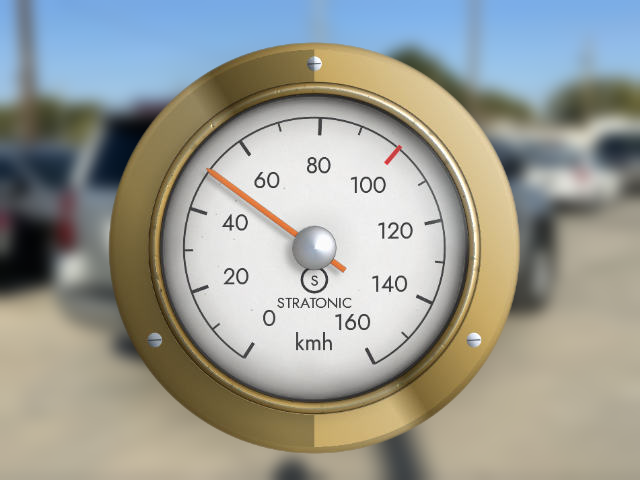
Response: km/h 50
